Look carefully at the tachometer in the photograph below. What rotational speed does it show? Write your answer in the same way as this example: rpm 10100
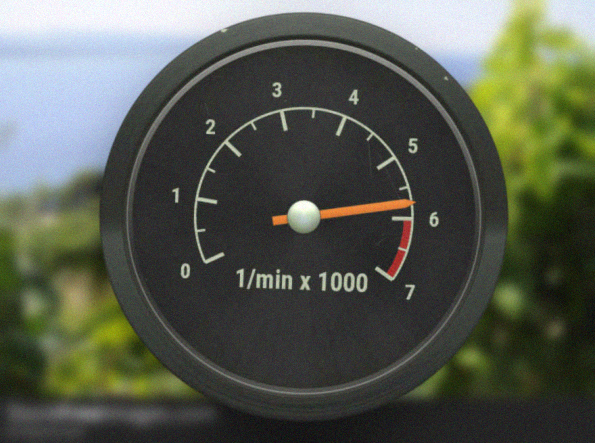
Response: rpm 5750
